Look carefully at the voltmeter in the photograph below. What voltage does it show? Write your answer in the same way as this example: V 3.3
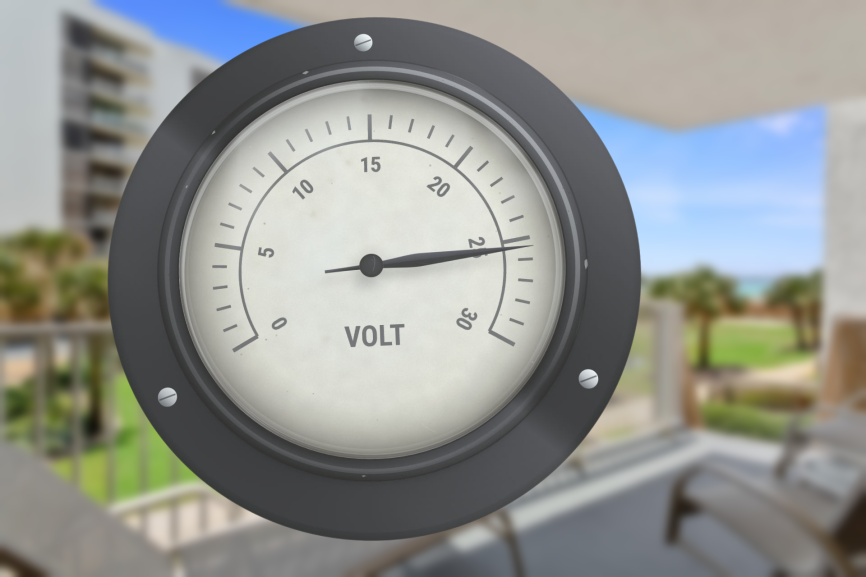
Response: V 25.5
